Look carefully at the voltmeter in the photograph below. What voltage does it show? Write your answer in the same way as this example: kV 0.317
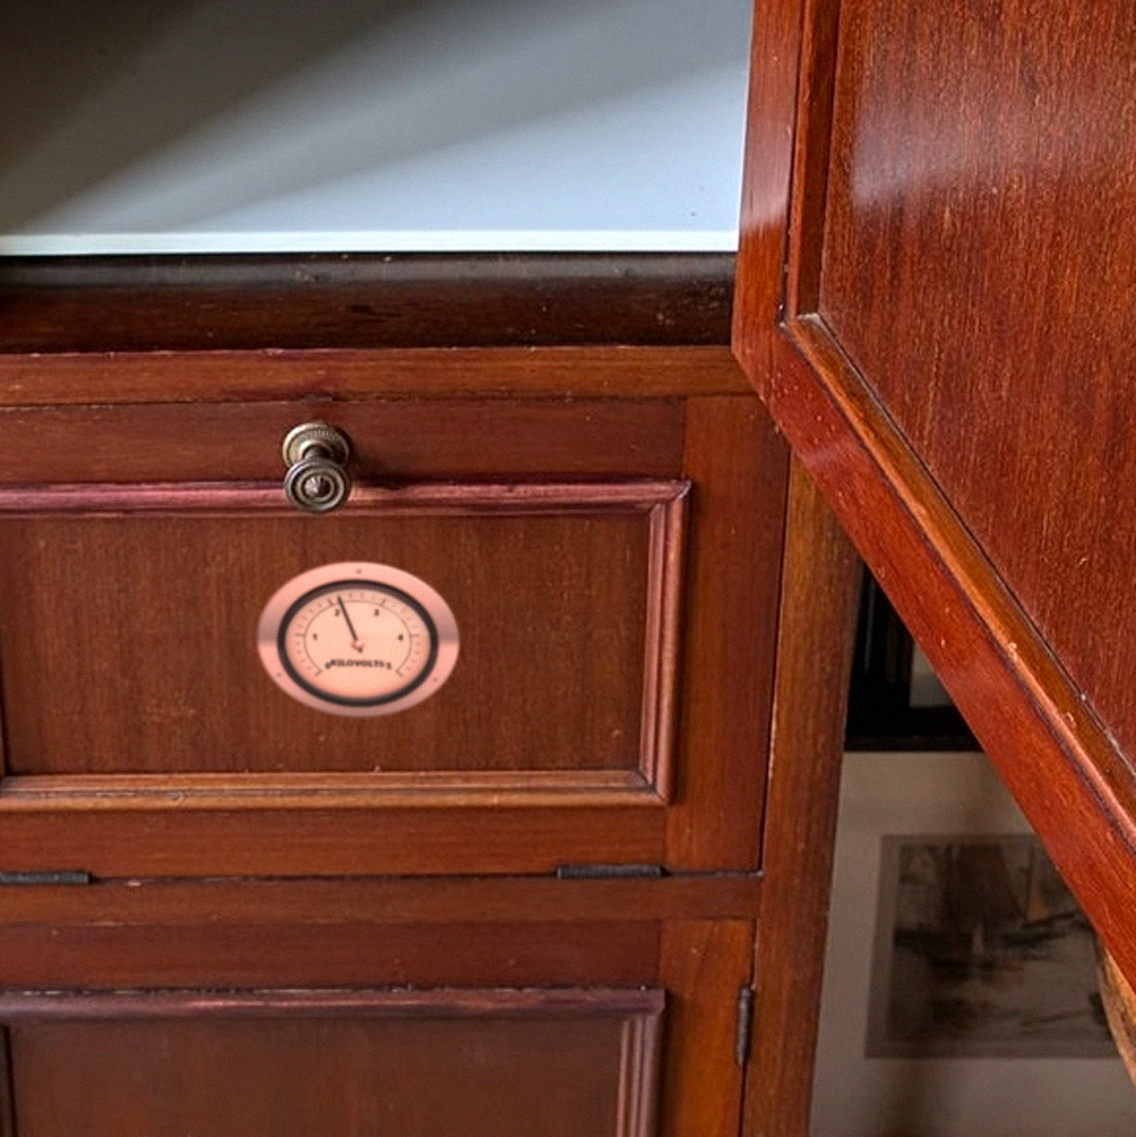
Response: kV 2.2
